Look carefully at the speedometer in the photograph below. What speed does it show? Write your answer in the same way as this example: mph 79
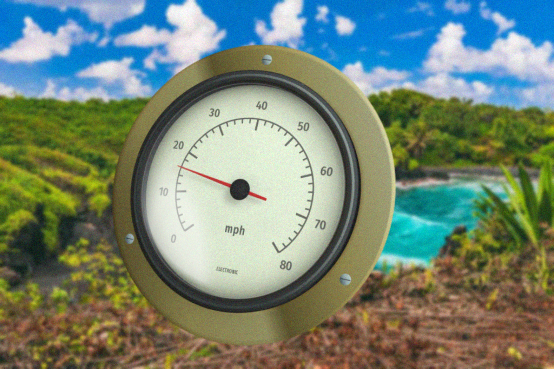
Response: mph 16
